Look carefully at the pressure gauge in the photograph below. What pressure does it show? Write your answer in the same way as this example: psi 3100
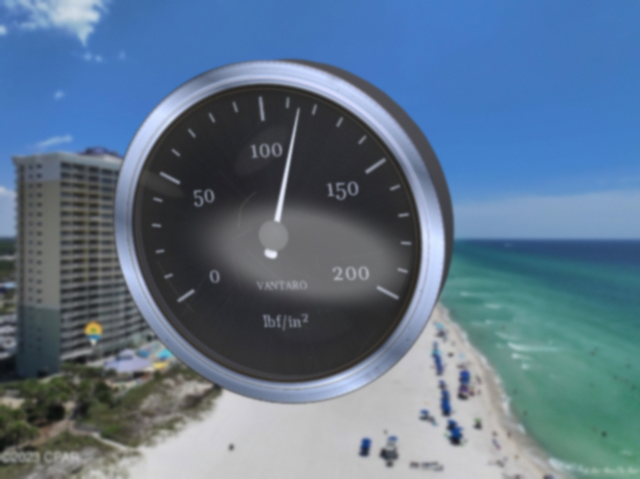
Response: psi 115
